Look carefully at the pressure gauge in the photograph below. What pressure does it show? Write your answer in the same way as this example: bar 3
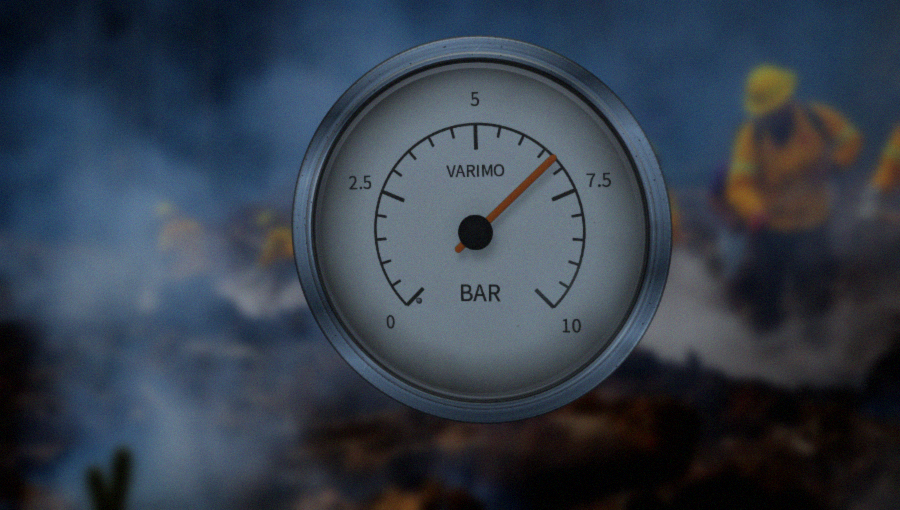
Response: bar 6.75
